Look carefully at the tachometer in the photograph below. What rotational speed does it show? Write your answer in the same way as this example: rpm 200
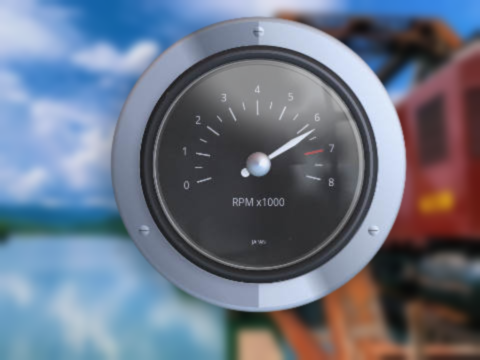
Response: rpm 6250
